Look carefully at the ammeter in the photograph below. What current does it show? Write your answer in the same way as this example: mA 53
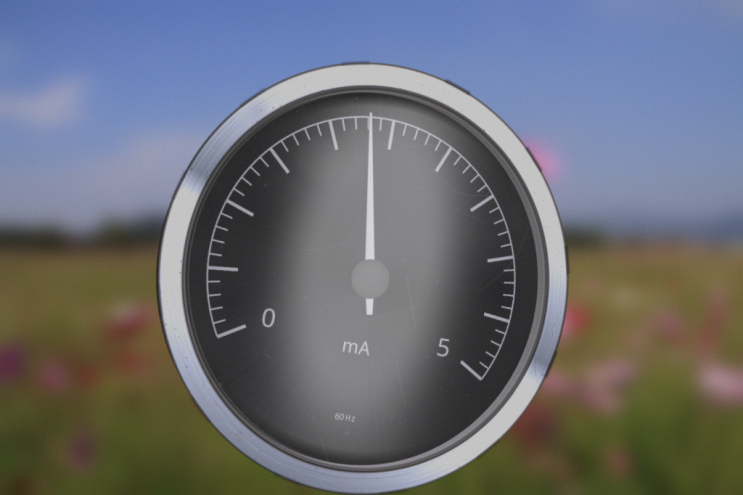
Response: mA 2.3
